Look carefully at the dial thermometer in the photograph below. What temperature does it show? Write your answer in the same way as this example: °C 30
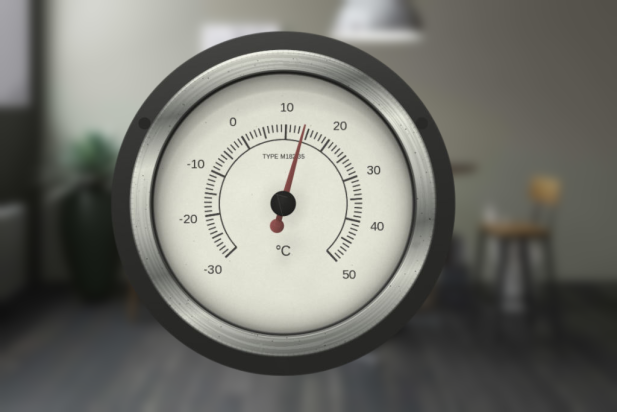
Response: °C 14
